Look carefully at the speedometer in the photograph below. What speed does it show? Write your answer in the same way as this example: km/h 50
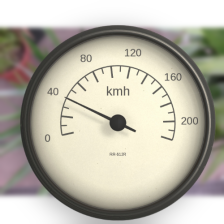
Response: km/h 40
